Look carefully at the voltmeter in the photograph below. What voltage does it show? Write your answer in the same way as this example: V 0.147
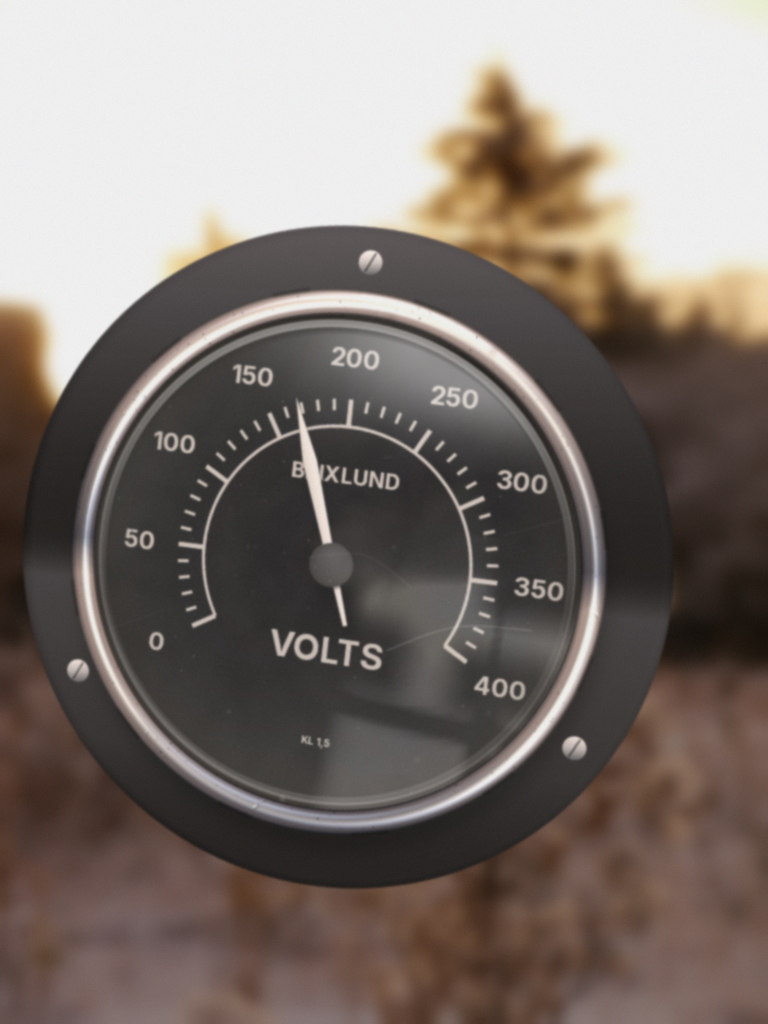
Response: V 170
